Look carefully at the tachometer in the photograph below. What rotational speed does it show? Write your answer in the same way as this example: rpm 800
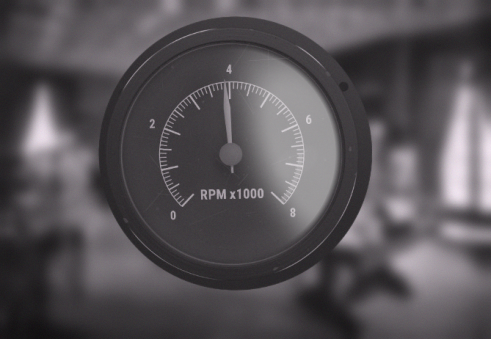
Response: rpm 3900
